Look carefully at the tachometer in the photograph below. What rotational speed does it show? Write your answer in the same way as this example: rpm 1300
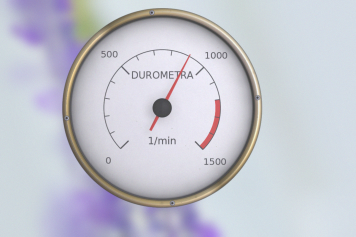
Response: rpm 900
